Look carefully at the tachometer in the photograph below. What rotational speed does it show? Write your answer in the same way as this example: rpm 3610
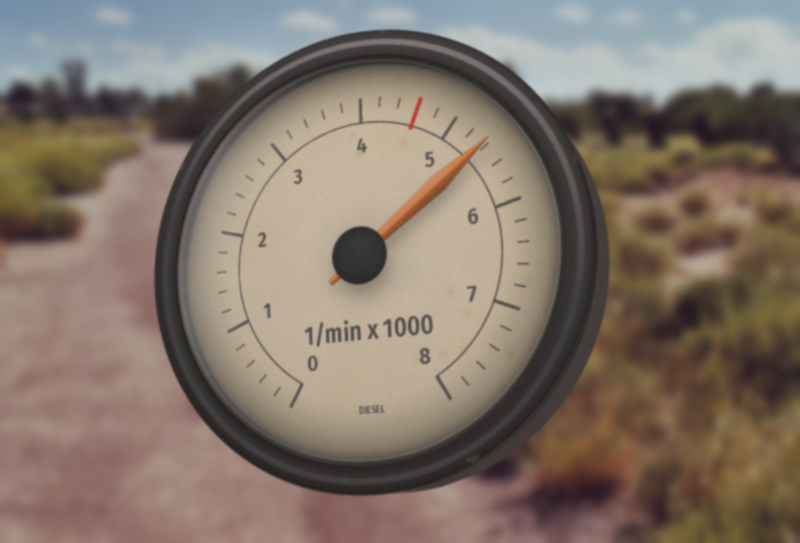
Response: rpm 5400
